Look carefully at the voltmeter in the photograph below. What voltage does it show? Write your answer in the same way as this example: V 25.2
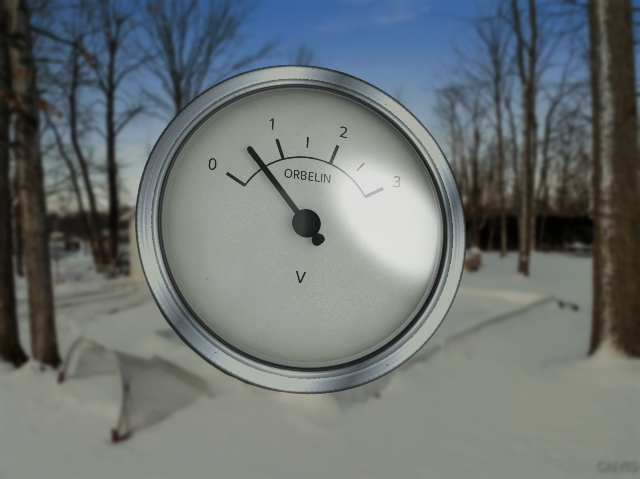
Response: V 0.5
